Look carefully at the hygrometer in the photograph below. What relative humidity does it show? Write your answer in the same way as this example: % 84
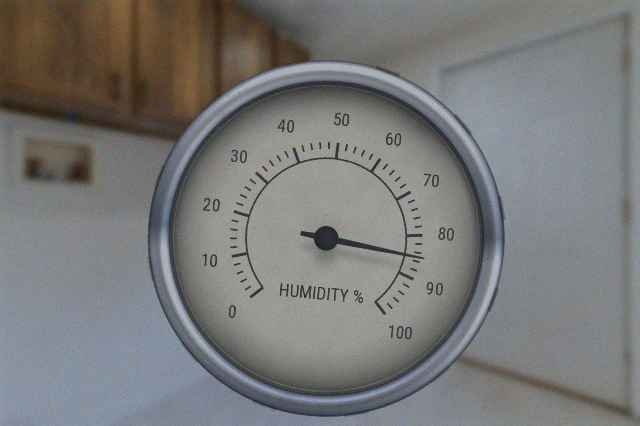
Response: % 85
